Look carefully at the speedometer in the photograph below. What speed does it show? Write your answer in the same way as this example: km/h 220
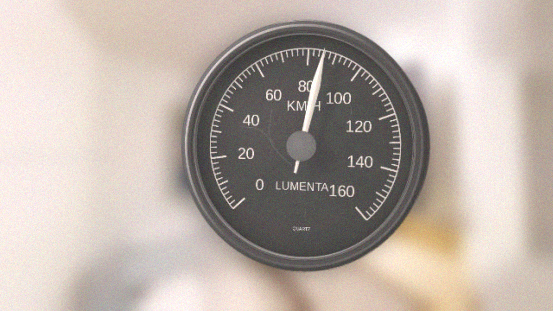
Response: km/h 86
